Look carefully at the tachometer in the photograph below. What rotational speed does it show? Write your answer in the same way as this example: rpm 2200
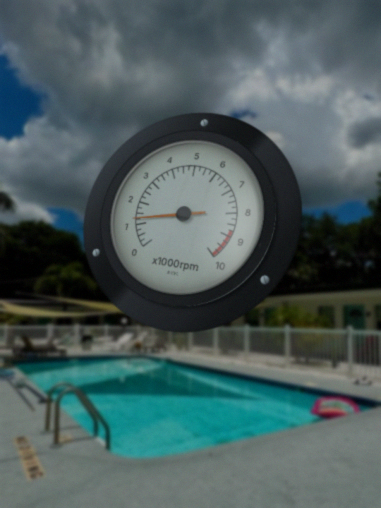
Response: rpm 1250
